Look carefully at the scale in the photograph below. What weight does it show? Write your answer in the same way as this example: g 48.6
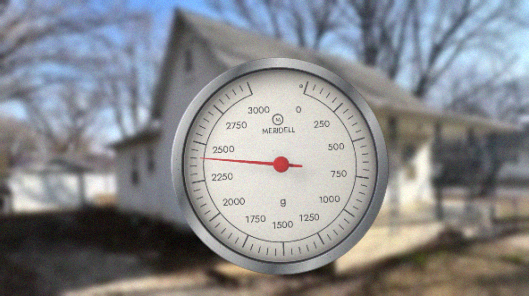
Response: g 2400
